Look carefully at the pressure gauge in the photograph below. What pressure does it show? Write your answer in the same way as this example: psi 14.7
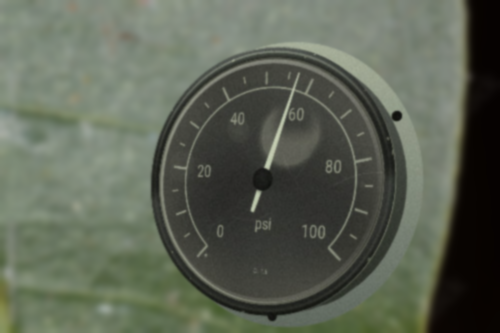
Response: psi 57.5
